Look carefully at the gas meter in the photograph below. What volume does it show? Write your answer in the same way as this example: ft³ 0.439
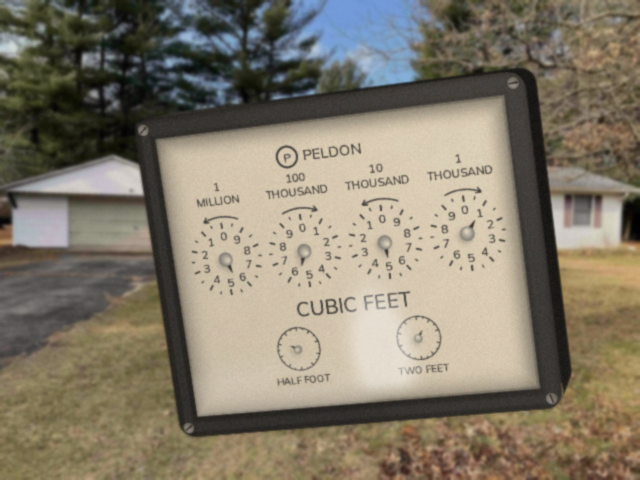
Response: ft³ 555100
